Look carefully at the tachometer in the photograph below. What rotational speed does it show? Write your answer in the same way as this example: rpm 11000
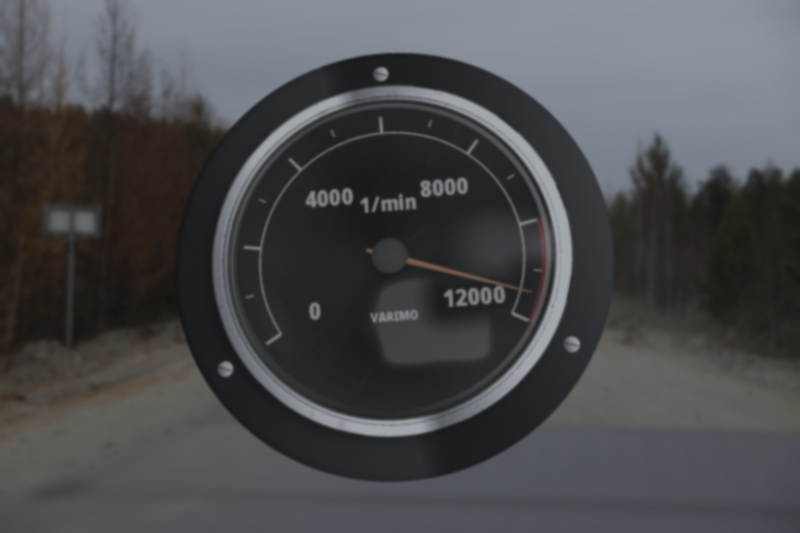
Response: rpm 11500
